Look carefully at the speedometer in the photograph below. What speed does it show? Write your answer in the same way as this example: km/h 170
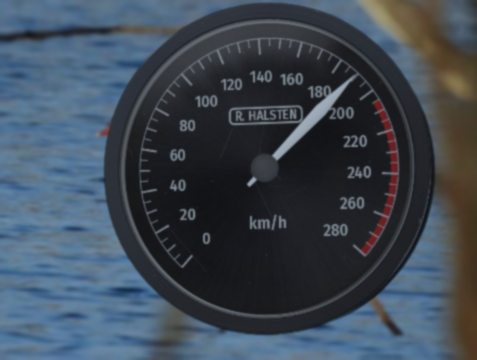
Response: km/h 190
